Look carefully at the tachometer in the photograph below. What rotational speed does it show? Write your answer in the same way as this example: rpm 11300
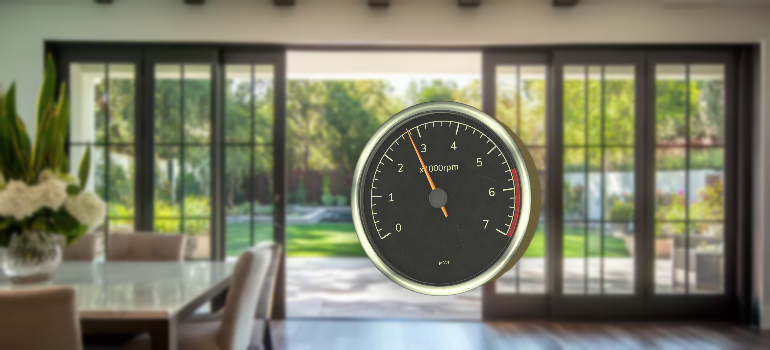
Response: rpm 2800
